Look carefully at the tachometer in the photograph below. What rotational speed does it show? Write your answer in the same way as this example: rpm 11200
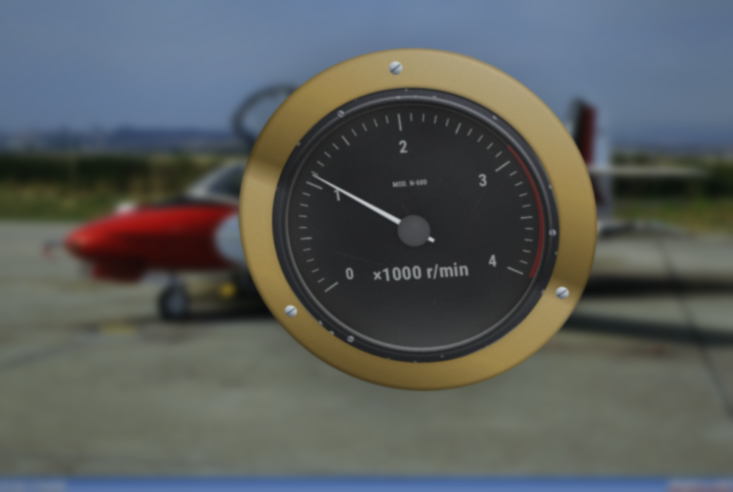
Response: rpm 1100
